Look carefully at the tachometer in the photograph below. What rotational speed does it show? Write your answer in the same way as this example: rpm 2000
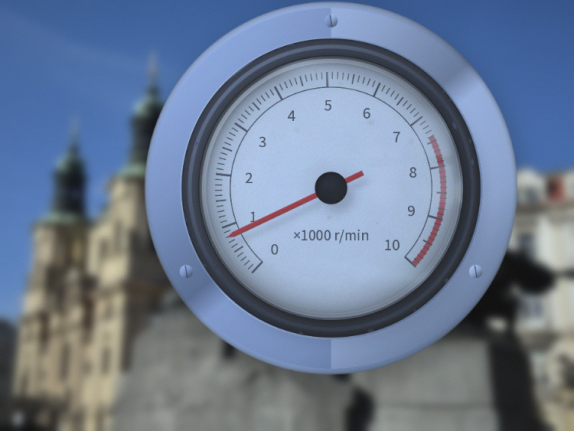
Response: rpm 800
